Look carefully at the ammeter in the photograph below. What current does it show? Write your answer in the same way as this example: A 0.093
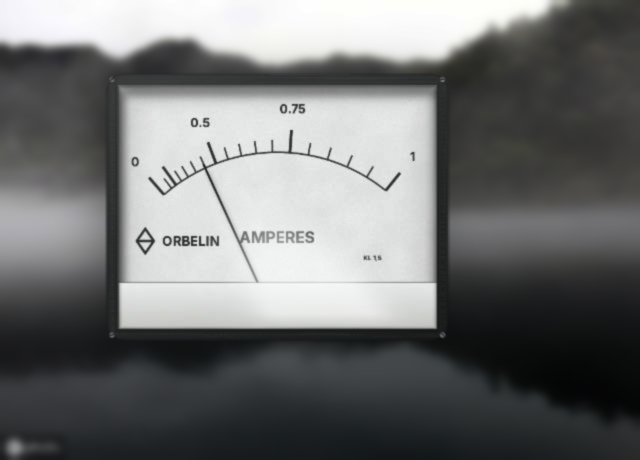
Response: A 0.45
